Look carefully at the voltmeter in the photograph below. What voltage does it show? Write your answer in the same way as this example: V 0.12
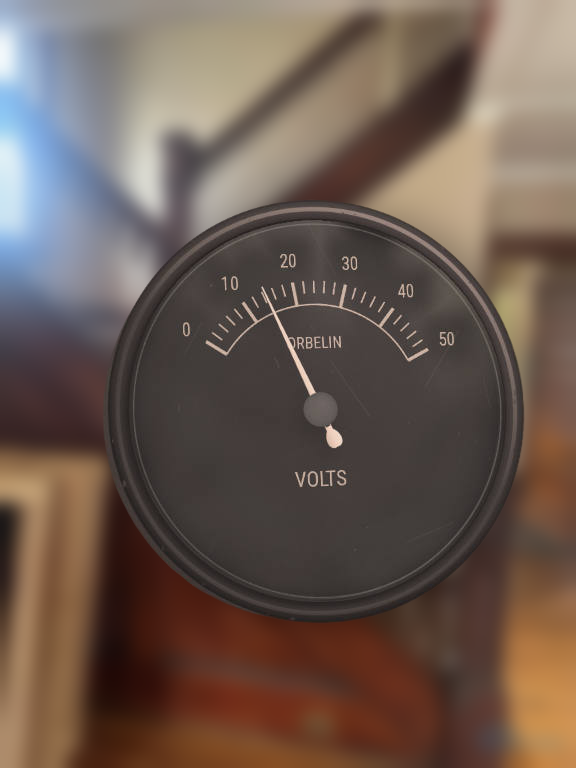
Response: V 14
